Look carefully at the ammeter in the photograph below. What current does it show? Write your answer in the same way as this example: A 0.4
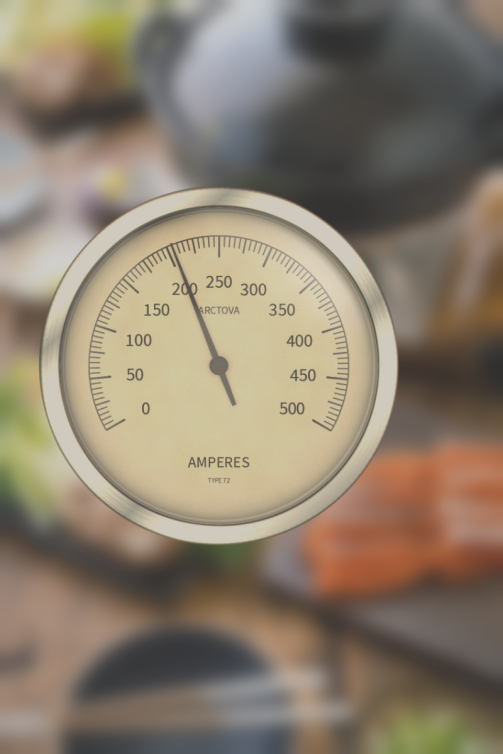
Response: A 205
